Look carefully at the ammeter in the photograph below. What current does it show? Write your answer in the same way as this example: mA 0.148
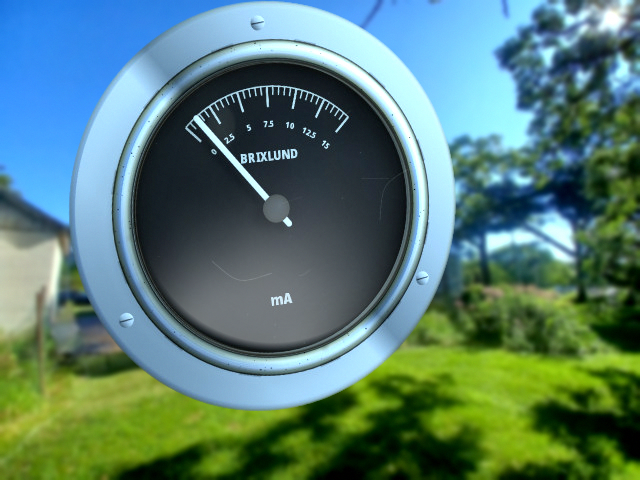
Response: mA 1
